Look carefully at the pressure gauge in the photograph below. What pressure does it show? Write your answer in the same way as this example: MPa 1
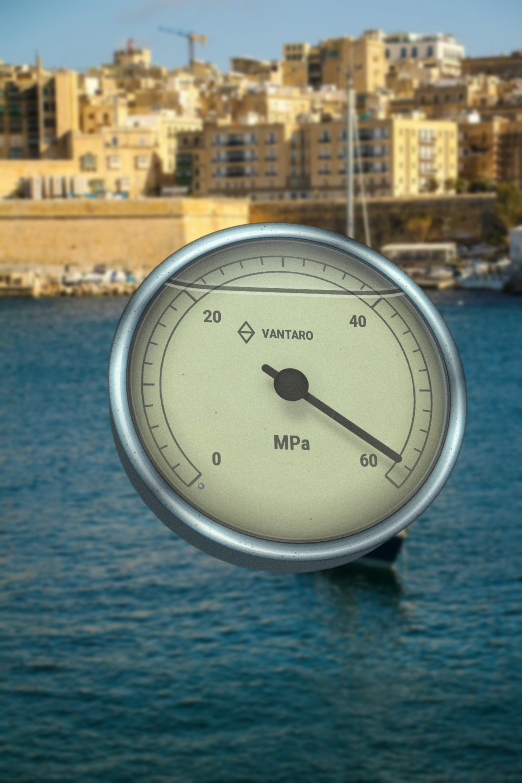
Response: MPa 58
